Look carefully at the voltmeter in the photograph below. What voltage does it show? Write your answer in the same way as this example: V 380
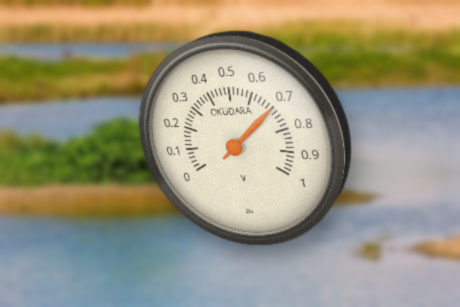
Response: V 0.7
